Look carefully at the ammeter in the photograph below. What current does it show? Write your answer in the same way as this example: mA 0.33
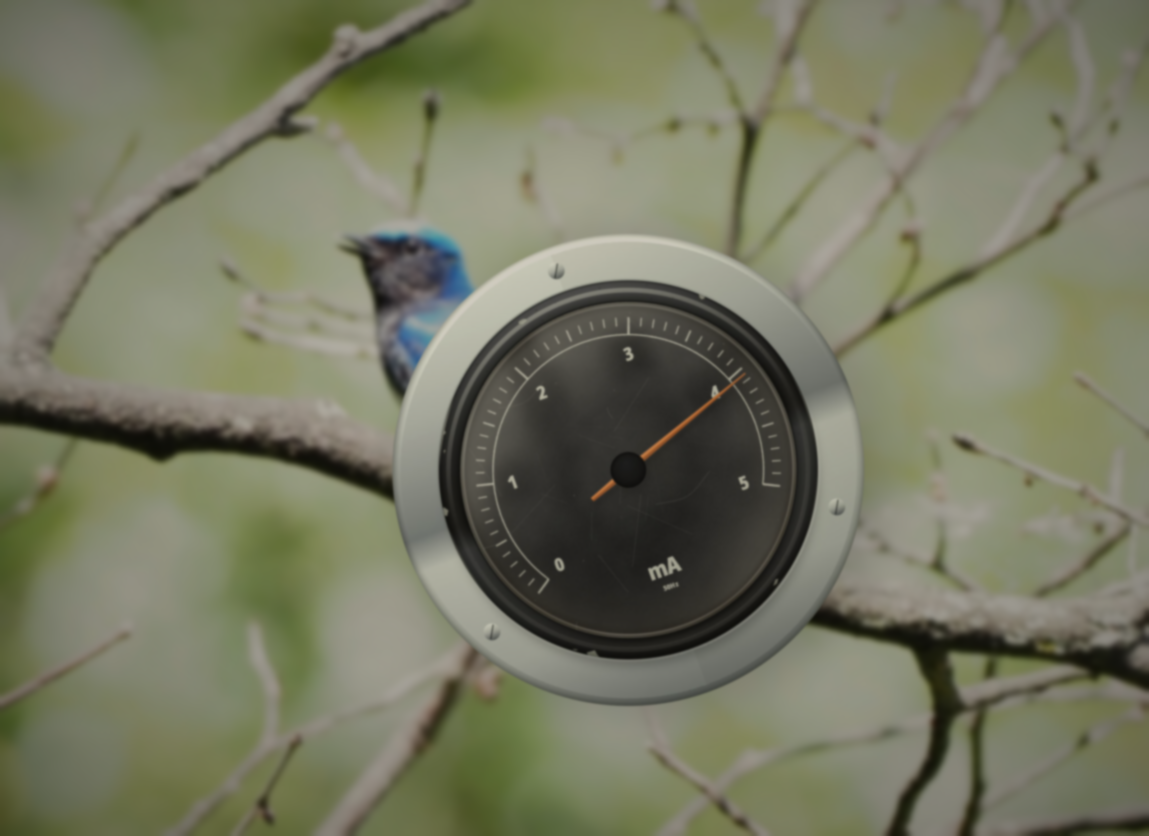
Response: mA 4.05
